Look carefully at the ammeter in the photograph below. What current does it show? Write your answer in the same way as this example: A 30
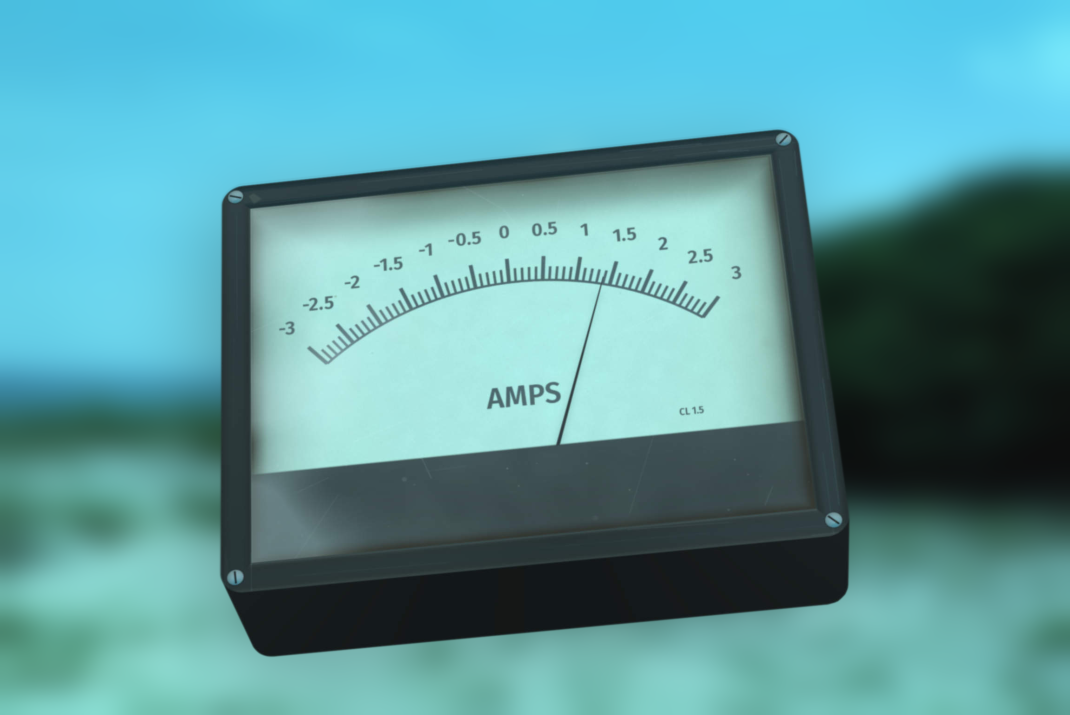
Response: A 1.4
